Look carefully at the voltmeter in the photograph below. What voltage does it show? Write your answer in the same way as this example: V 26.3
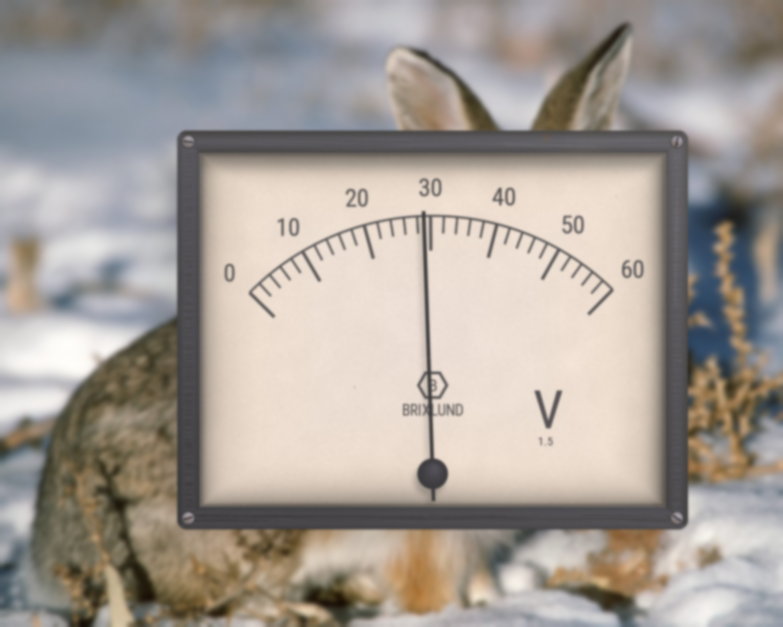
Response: V 29
